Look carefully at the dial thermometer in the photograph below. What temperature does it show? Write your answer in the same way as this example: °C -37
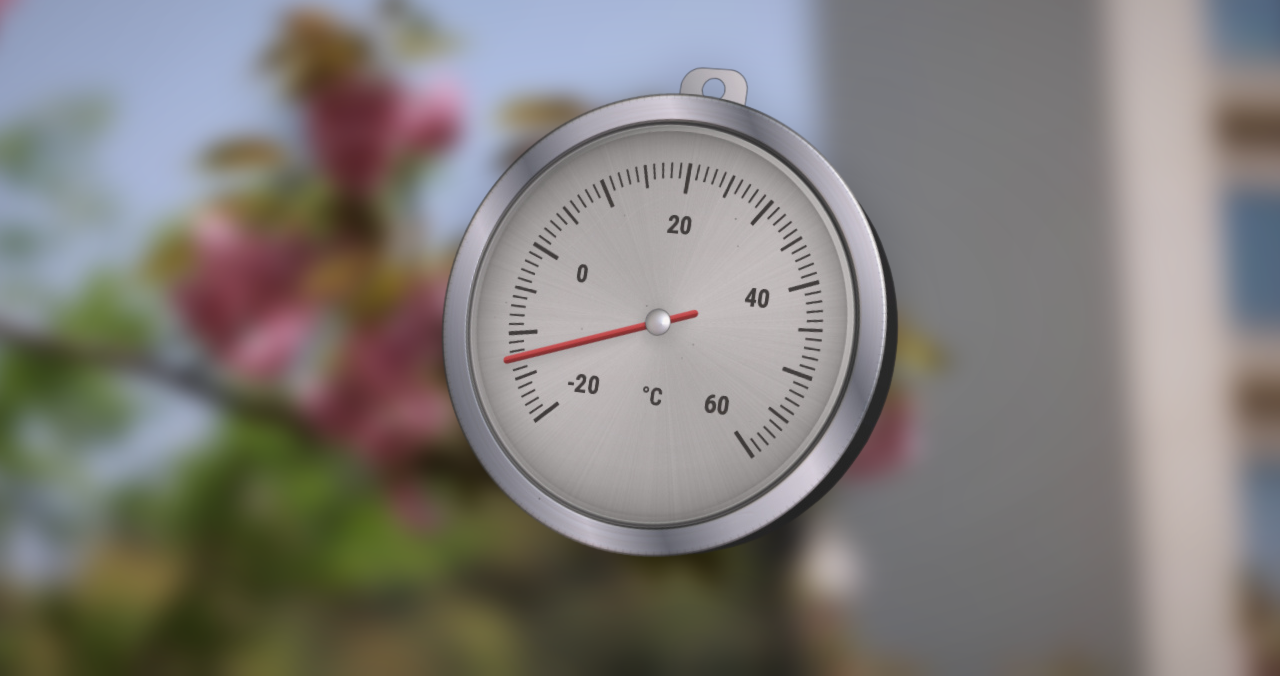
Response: °C -13
